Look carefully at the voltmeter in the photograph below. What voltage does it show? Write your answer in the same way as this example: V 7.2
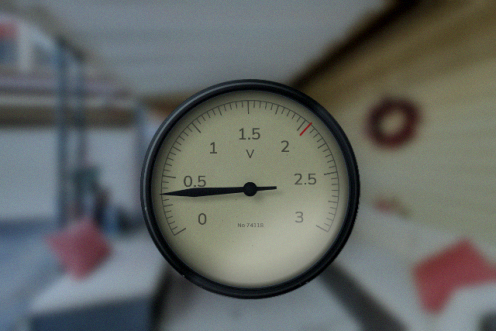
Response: V 0.35
